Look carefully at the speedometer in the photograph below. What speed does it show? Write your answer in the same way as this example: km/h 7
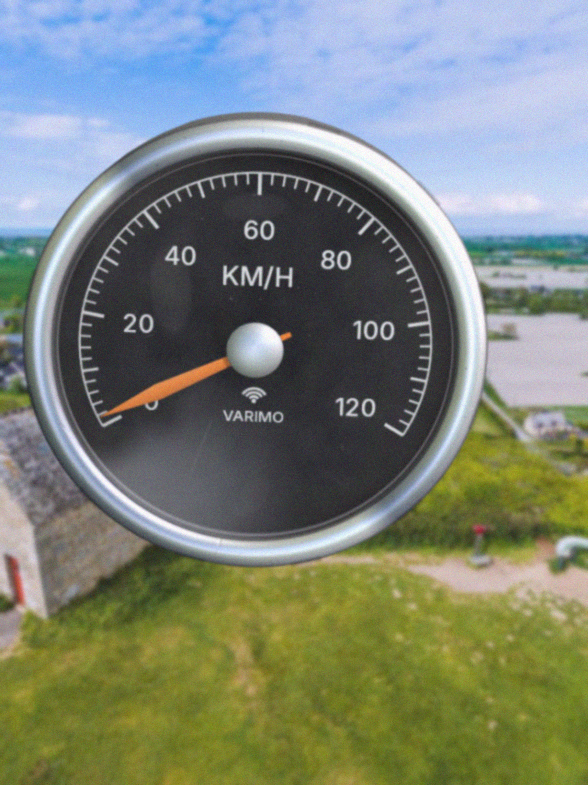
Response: km/h 2
